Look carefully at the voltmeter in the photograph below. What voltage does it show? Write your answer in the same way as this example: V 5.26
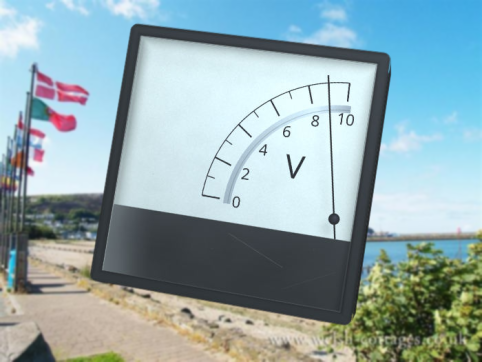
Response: V 9
